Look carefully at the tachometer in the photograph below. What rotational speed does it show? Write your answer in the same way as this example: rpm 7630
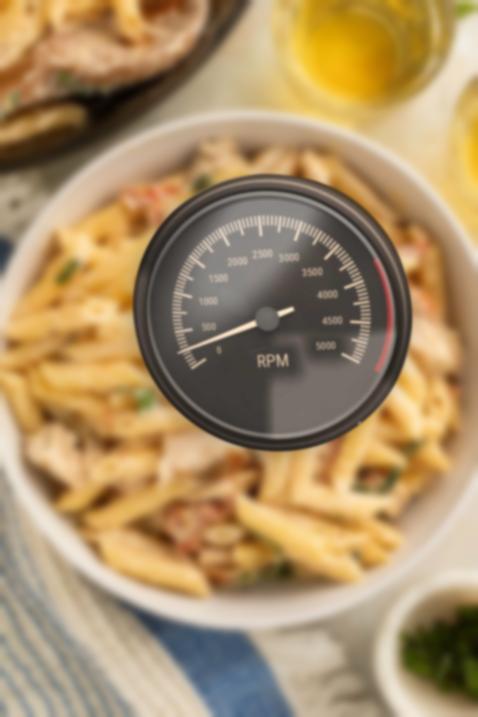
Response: rpm 250
